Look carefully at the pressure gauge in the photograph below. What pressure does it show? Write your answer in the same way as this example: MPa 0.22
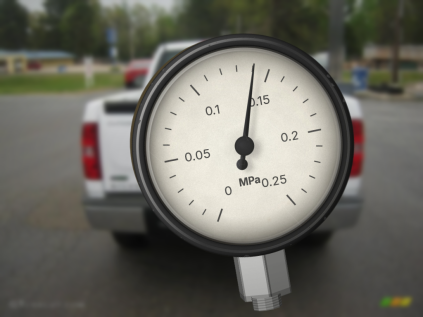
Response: MPa 0.14
